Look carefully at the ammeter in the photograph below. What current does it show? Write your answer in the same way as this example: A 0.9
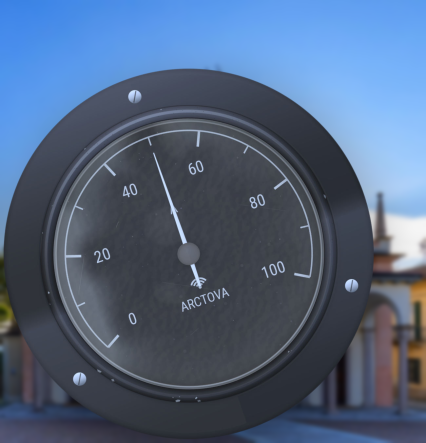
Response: A 50
